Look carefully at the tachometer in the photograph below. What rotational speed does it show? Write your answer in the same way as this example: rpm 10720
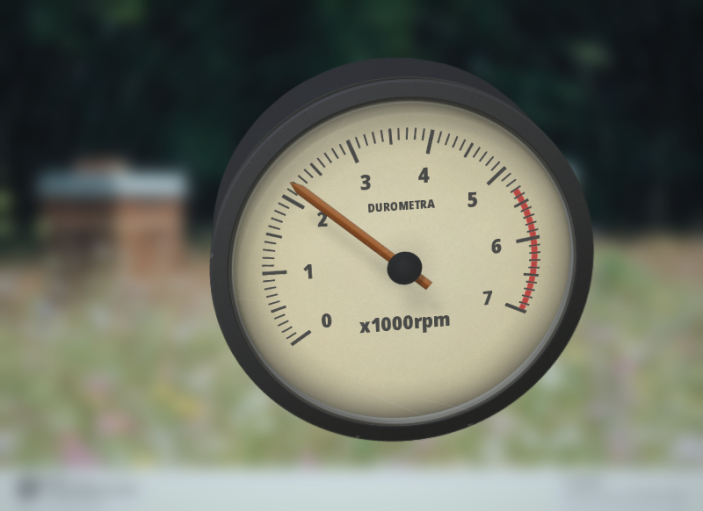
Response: rpm 2200
